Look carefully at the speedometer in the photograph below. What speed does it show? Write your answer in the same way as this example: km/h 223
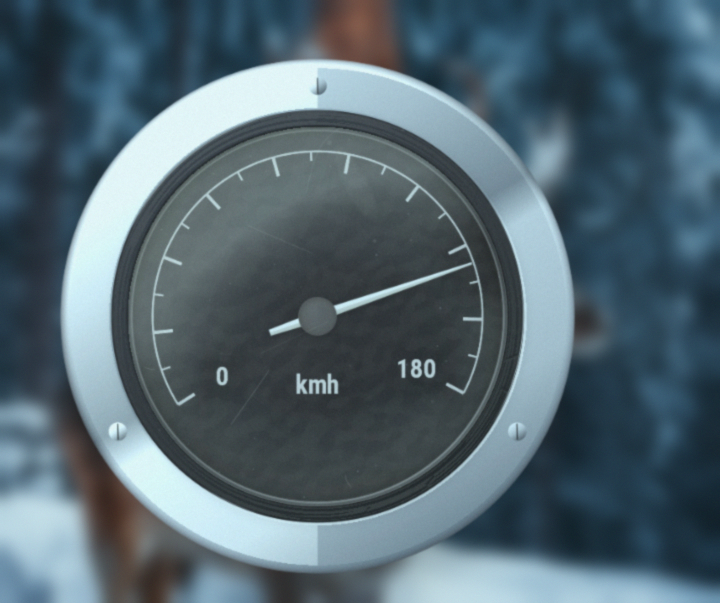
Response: km/h 145
